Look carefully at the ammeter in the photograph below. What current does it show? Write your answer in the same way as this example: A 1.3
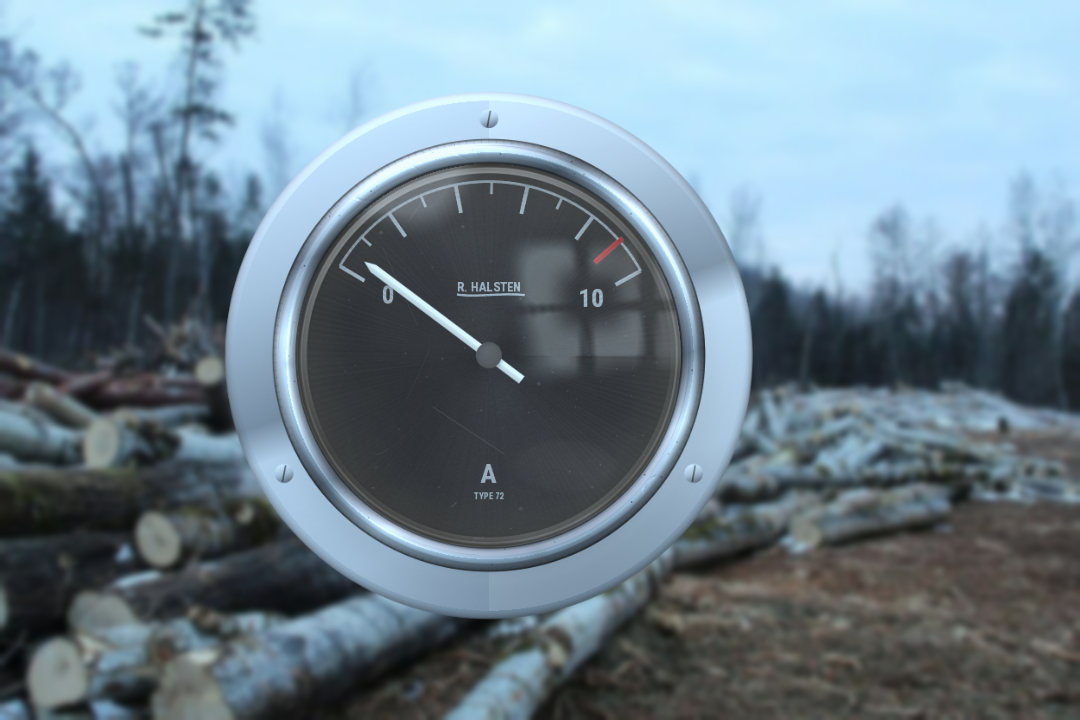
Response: A 0.5
